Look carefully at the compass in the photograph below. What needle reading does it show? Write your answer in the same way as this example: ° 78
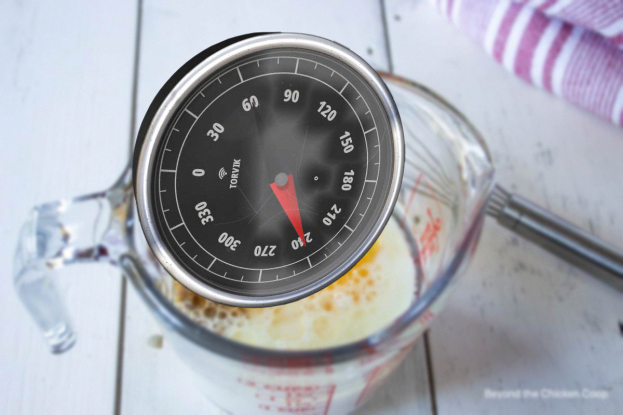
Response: ° 240
